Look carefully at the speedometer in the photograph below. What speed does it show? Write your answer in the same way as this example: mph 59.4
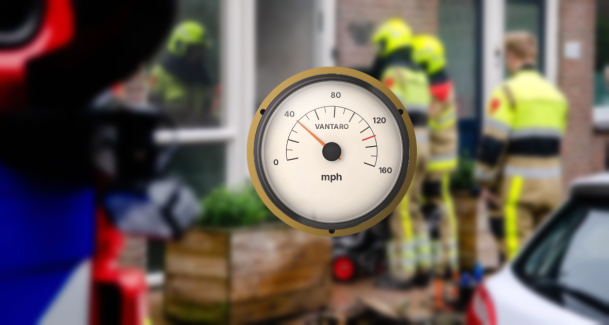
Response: mph 40
